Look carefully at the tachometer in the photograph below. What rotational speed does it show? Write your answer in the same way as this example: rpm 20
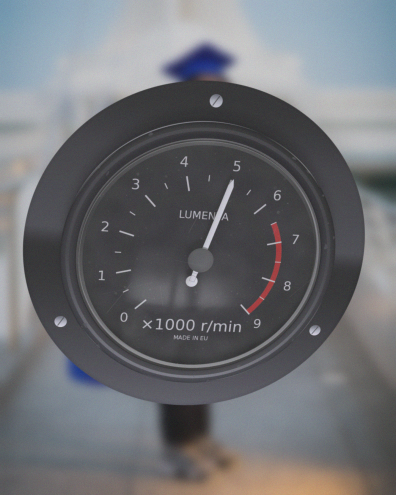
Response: rpm 5000
